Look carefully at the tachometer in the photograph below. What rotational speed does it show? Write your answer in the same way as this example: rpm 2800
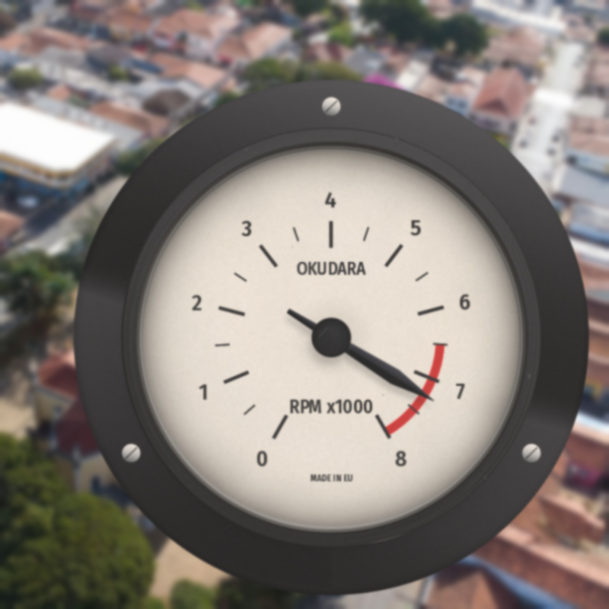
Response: rpm 7250
